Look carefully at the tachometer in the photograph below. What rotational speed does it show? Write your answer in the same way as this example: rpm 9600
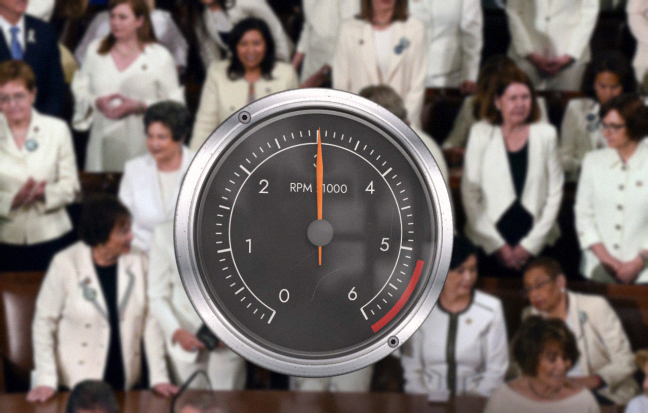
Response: rpm 3000
